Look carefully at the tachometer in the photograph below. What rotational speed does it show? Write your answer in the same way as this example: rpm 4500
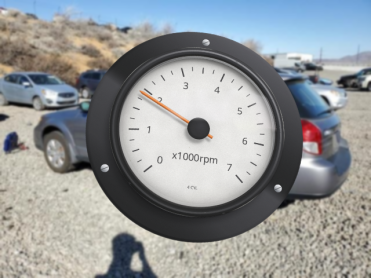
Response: rpm 1875
